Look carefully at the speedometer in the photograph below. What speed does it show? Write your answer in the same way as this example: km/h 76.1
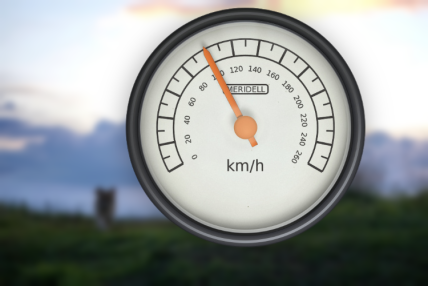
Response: km/h 100
